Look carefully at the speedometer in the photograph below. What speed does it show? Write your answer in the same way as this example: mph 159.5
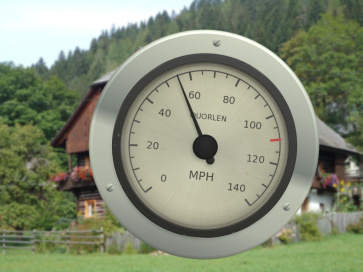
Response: mph 55
